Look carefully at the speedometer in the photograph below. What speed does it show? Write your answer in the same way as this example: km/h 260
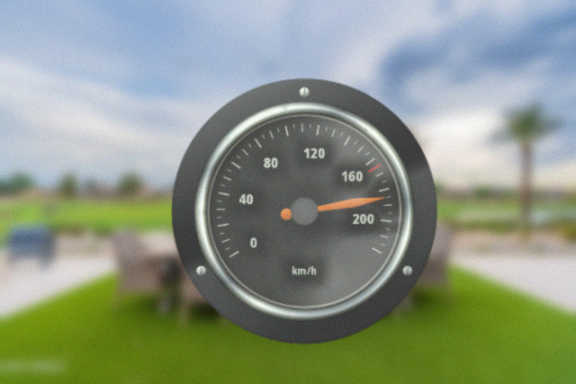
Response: km/h 185
